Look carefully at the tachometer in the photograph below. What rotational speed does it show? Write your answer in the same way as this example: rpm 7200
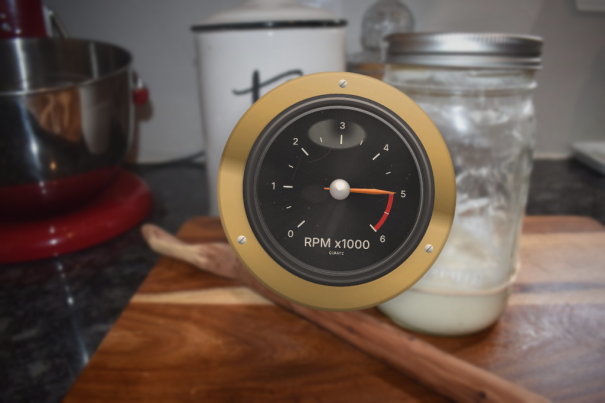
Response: rpm 5000
